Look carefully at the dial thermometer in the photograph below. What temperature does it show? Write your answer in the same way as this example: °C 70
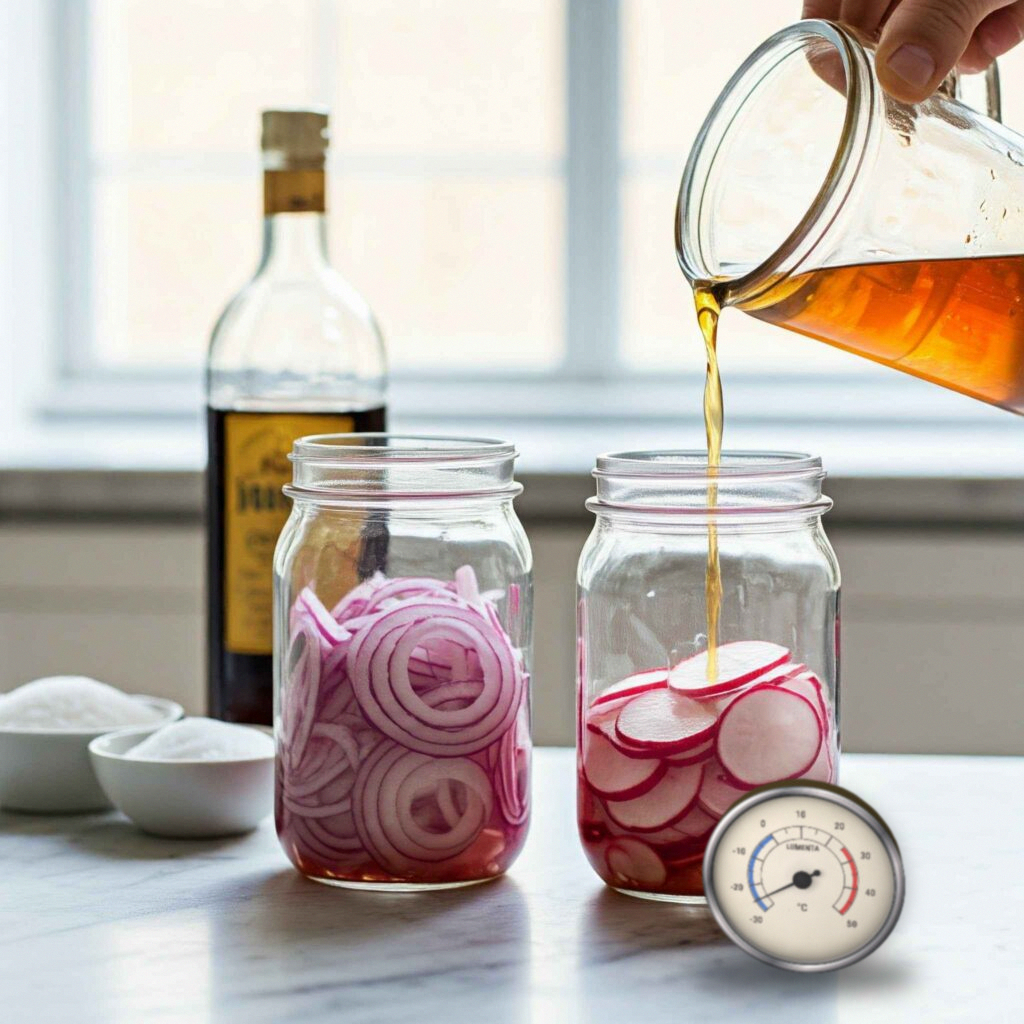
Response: °C -25
